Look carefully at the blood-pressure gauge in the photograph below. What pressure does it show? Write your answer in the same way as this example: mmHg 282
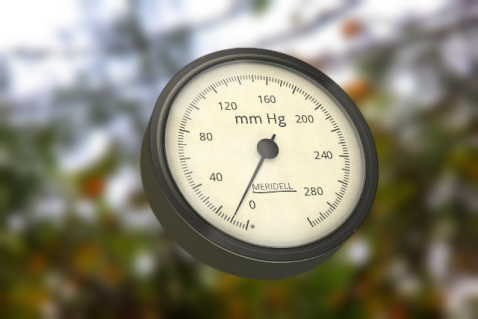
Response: mmHg 10
